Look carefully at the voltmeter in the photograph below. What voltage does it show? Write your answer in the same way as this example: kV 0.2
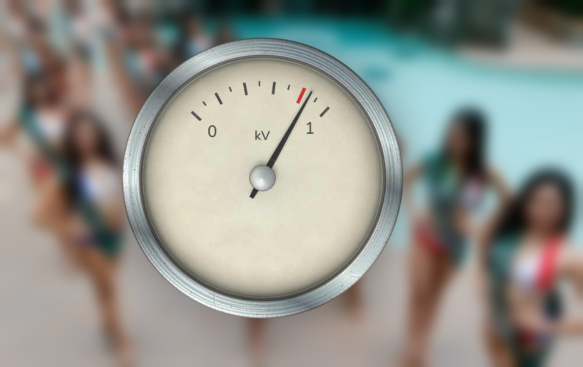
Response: kV 0.85
